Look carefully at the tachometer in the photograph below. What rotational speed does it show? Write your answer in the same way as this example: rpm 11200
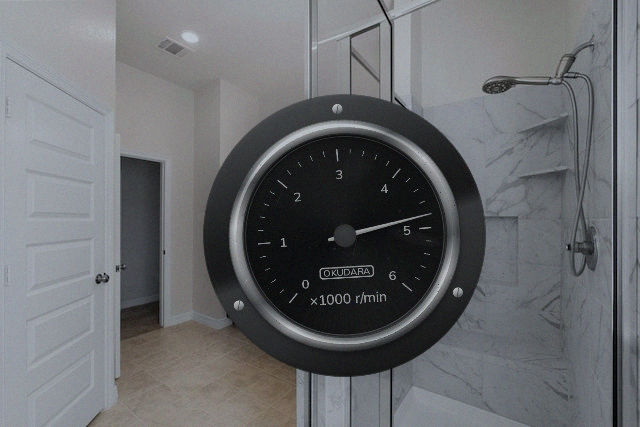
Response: rpm 4800
